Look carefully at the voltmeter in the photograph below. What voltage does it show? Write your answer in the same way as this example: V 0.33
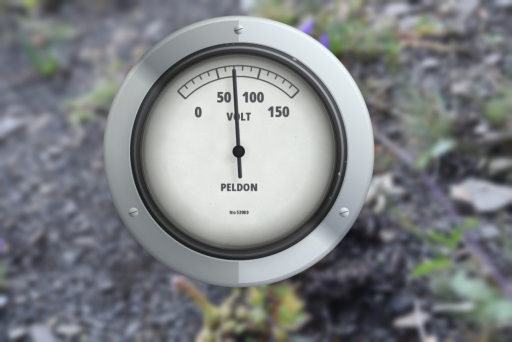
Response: V 70
